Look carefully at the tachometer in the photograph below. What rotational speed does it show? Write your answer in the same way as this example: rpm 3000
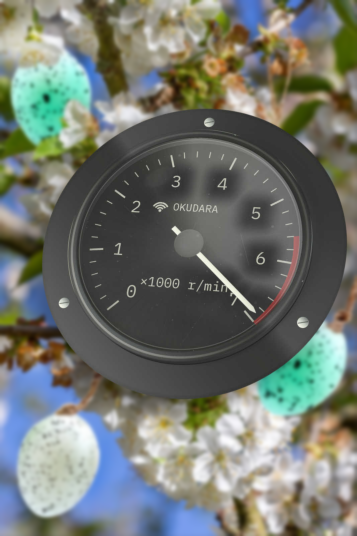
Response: rpm 6900
